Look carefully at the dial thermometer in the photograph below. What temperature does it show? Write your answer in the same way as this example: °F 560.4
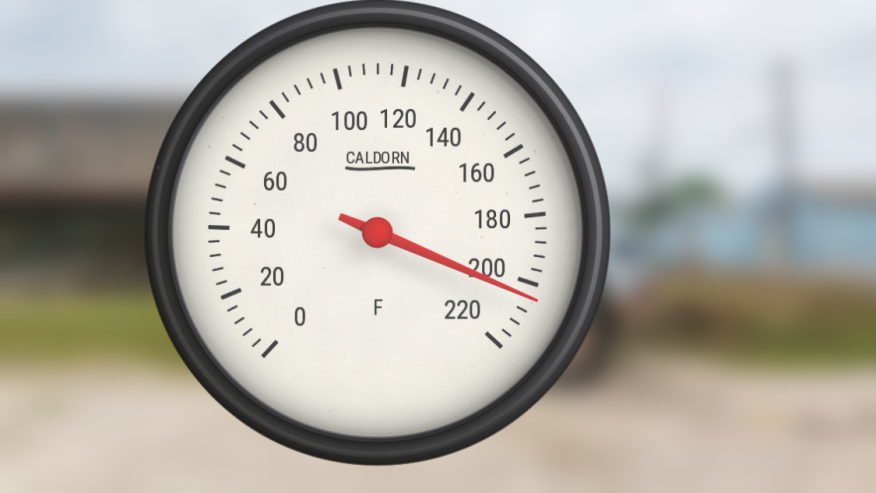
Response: °F 204
